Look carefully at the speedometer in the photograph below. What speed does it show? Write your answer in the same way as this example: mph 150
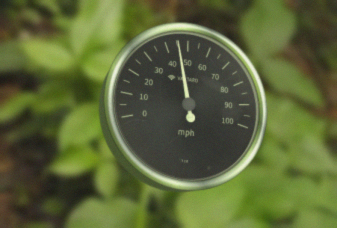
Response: mph 45
